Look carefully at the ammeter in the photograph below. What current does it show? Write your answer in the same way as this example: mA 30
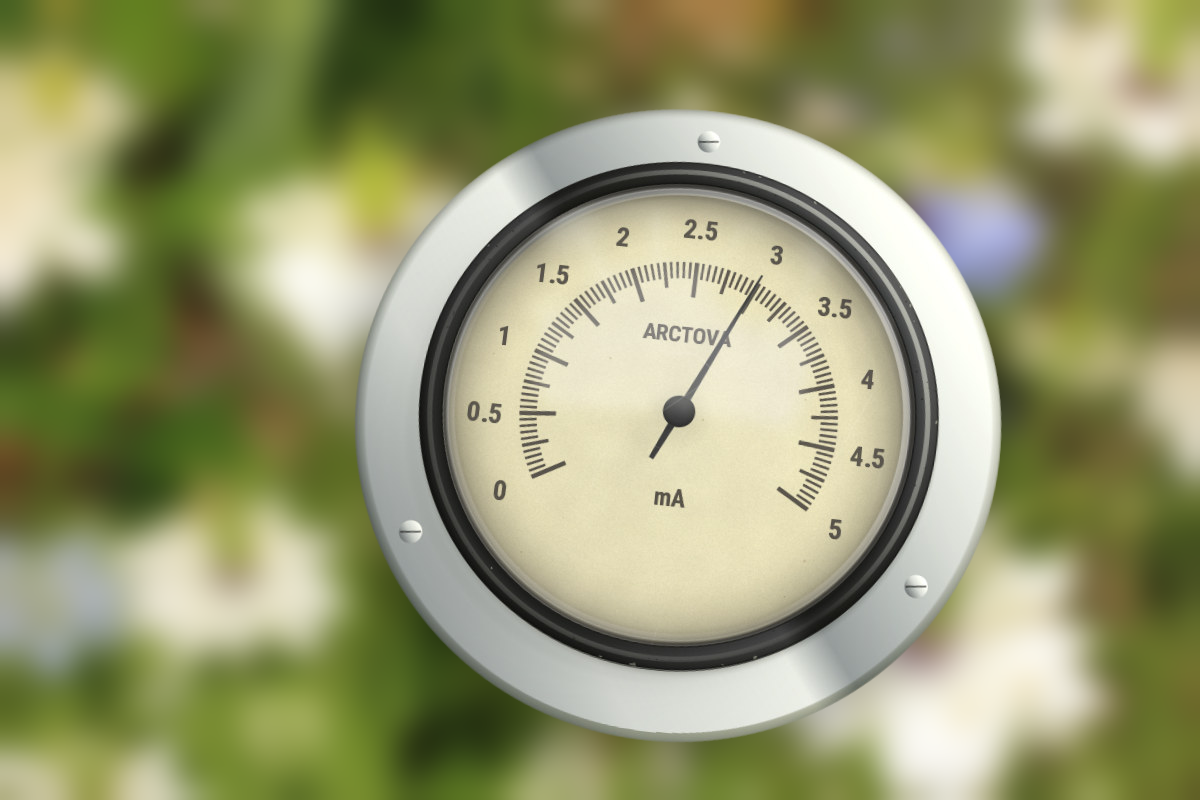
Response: mA 3
